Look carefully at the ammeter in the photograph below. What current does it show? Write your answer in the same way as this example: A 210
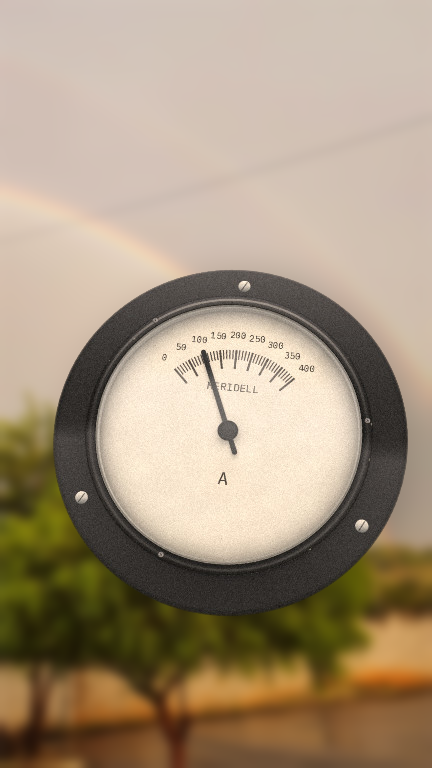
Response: A 100
